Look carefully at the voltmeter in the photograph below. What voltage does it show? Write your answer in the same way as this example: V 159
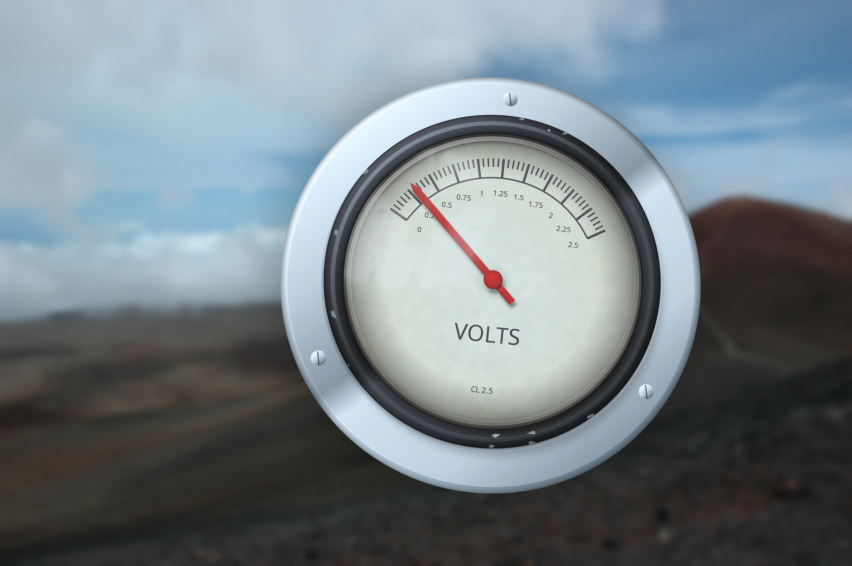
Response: V 0.3
